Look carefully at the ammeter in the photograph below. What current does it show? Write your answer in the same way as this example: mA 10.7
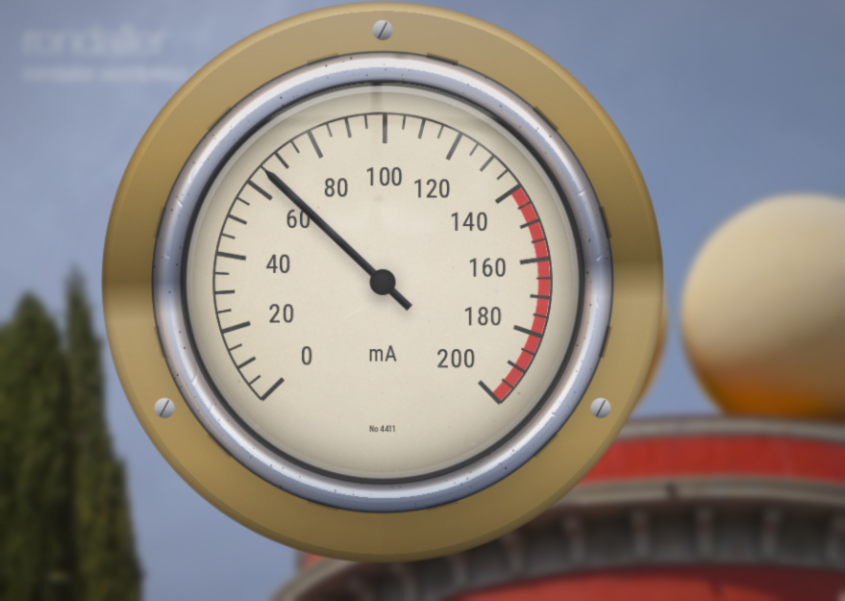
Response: mA 65
